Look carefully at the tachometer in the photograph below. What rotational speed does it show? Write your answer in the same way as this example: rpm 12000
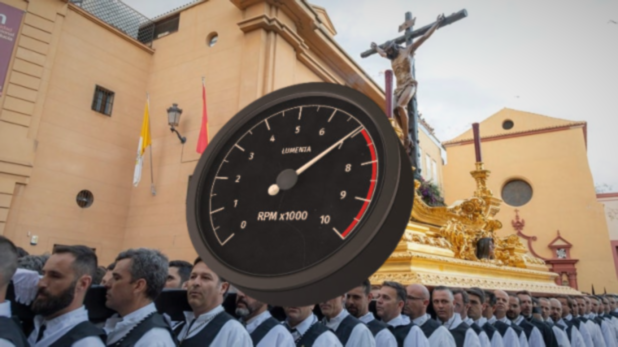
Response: rpm 7000
